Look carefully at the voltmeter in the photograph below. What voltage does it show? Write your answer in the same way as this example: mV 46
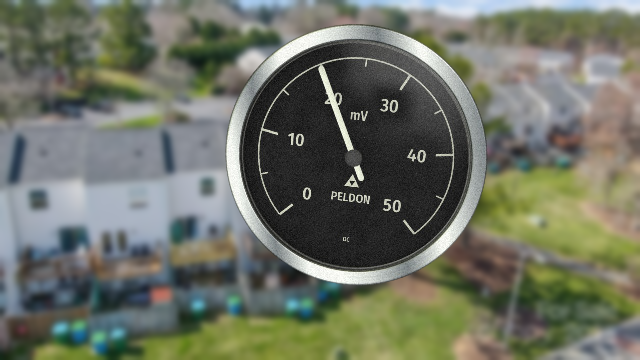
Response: mV 20
